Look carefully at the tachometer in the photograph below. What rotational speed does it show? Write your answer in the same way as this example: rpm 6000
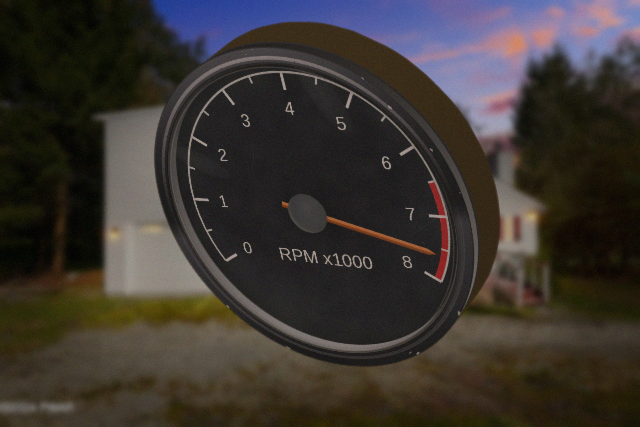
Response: rpm 7500
